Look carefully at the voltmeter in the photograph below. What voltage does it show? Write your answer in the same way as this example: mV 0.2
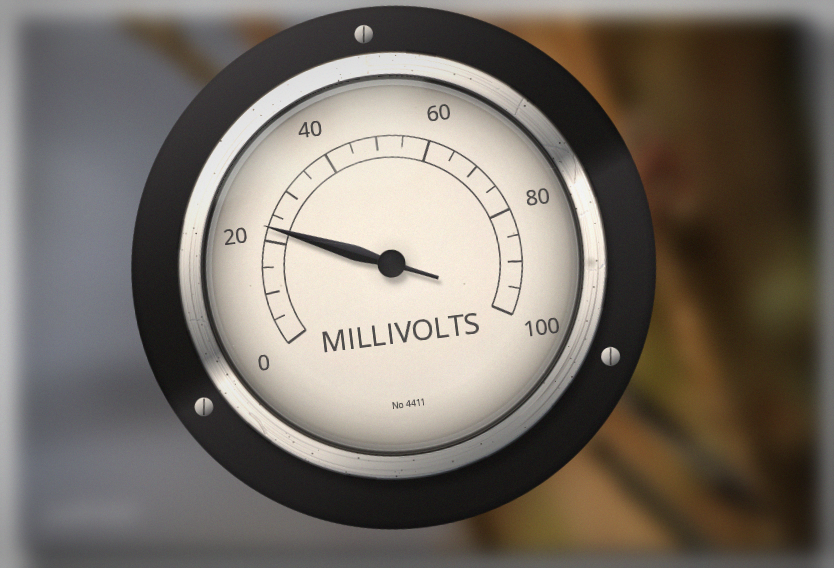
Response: mV 22.5
